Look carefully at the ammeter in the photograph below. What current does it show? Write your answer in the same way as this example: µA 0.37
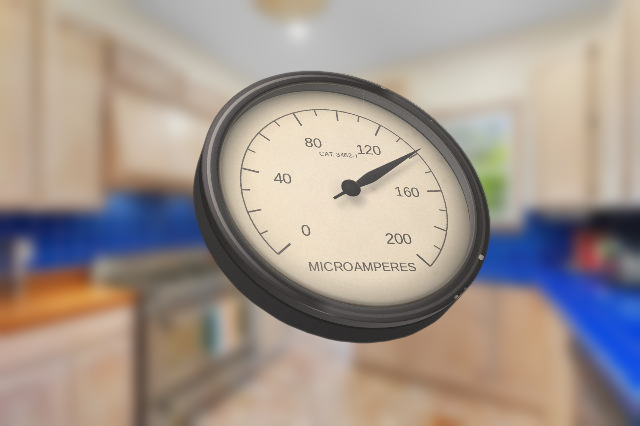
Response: µA 140
